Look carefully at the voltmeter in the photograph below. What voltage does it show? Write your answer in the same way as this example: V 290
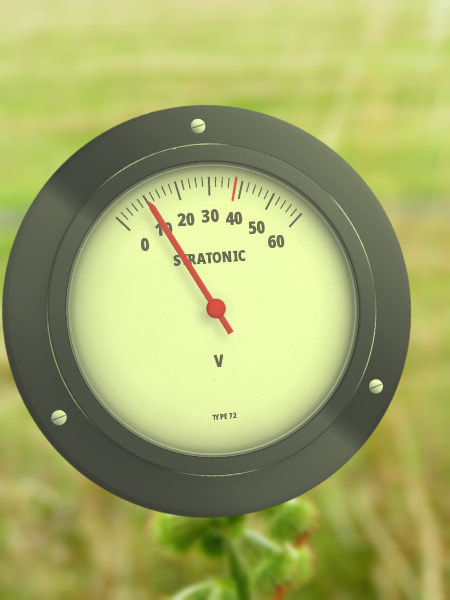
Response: V 10
